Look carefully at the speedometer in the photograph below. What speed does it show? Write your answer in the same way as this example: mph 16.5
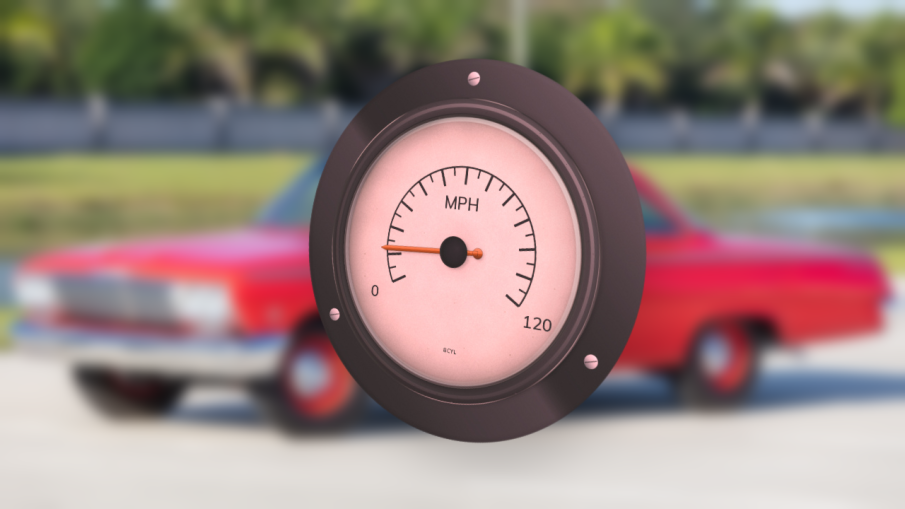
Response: mph 12.5
